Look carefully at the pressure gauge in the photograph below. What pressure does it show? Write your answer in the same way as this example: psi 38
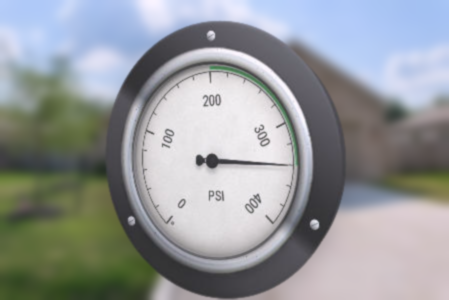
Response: psi 340
